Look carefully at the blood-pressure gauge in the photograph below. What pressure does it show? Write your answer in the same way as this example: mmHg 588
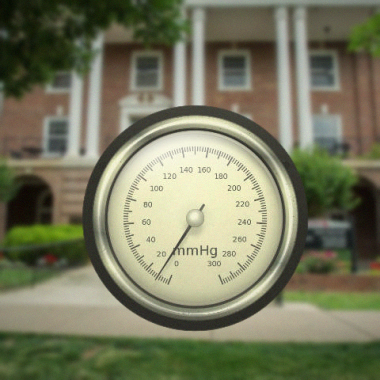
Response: mmHg 10
